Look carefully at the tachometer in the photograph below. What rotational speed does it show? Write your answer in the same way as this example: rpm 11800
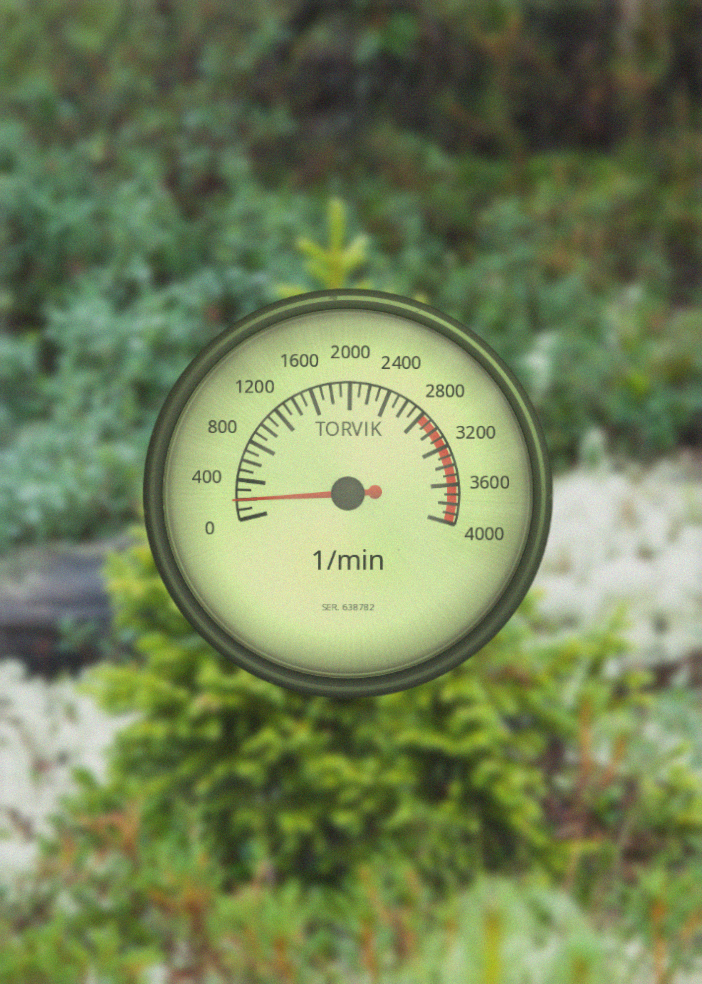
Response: rpm 200
